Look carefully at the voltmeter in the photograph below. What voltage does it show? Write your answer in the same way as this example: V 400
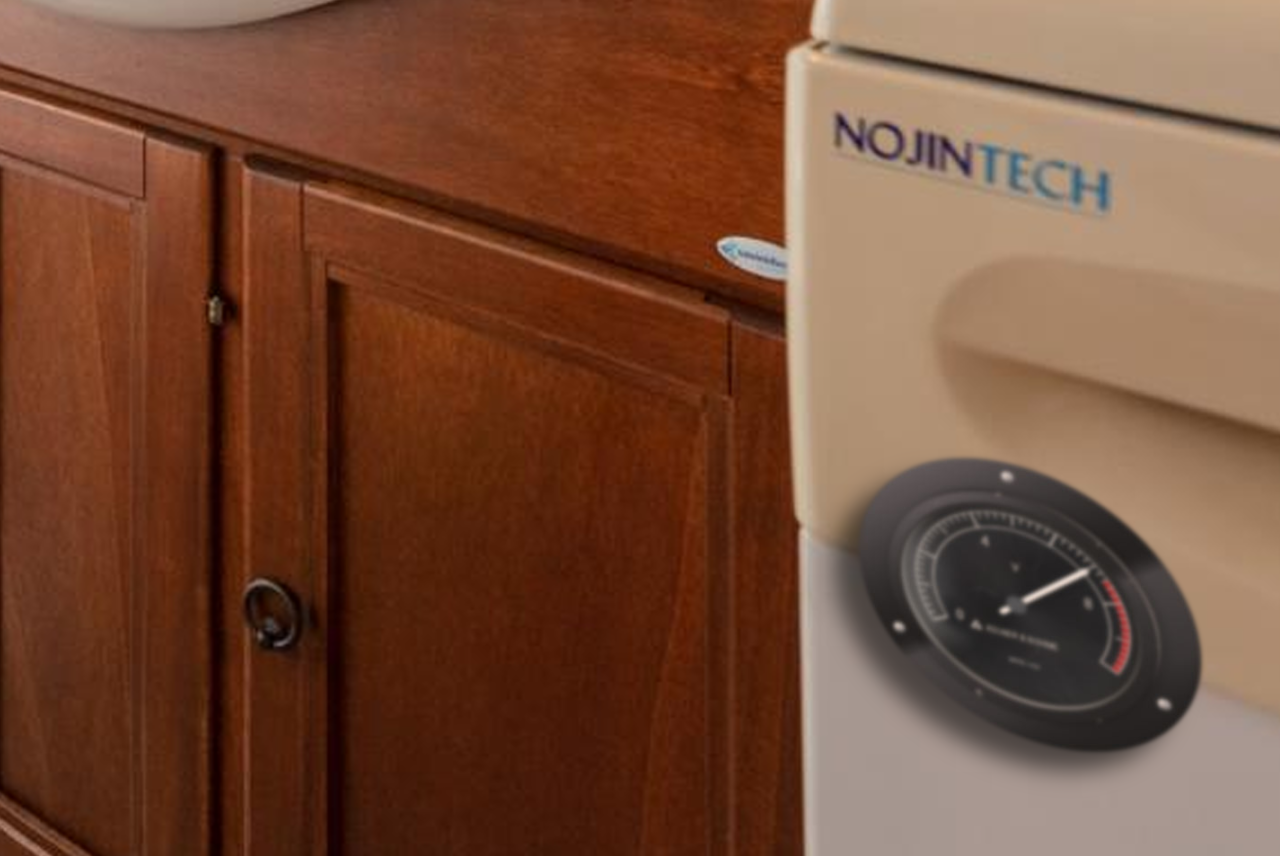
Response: V 7
